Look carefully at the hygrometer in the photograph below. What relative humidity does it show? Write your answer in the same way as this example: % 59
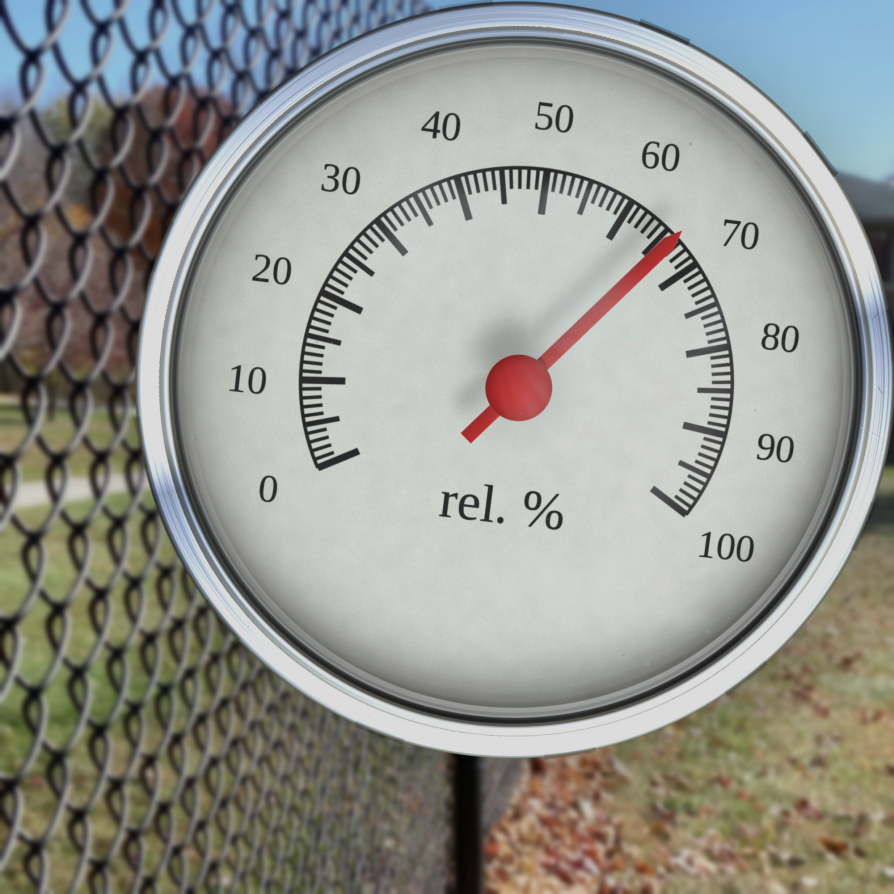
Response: % 66
